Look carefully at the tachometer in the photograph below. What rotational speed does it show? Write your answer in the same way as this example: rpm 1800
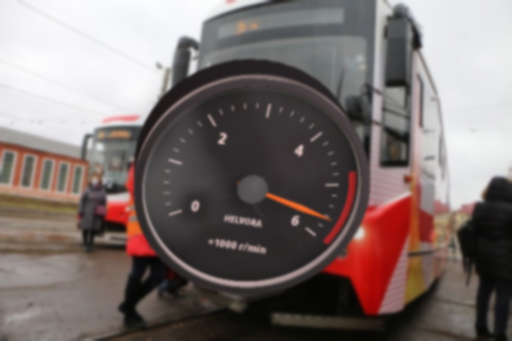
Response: rpm 5600
